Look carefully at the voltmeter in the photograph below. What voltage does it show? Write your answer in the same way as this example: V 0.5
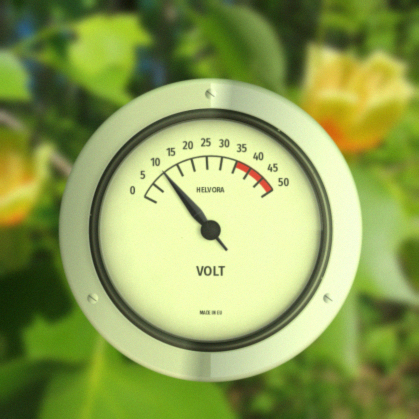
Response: V 10
